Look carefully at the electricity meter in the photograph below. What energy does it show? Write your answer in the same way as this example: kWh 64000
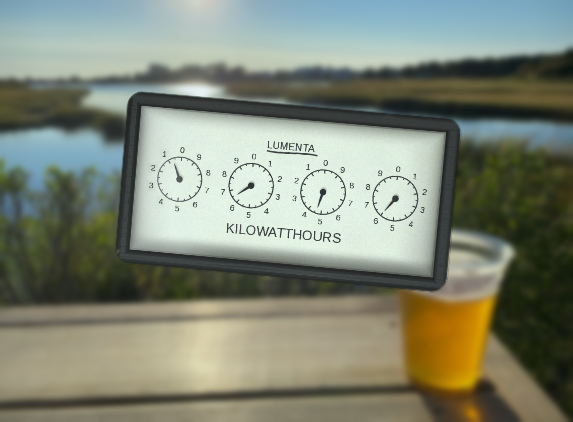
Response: kWh 646
